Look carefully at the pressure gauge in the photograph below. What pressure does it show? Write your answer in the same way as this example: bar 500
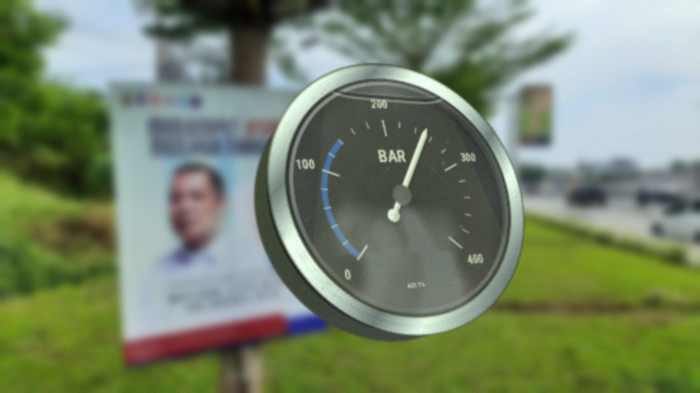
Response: bar 250
